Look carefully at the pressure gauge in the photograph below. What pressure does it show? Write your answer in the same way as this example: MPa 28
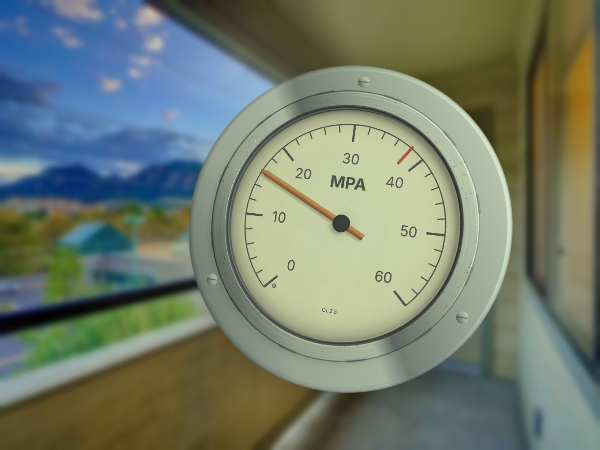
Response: MPa 16
